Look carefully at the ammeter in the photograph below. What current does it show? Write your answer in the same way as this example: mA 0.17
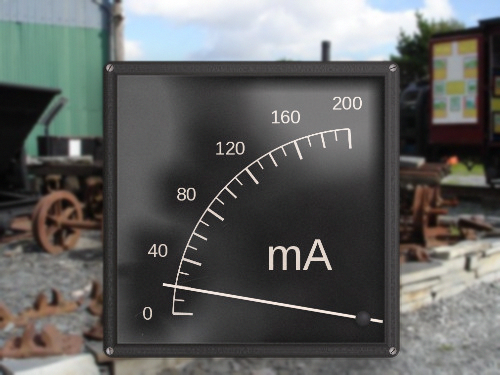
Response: mA 20
